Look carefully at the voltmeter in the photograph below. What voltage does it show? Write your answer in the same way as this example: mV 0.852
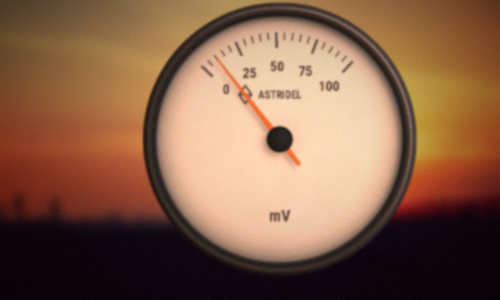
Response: mV 10
